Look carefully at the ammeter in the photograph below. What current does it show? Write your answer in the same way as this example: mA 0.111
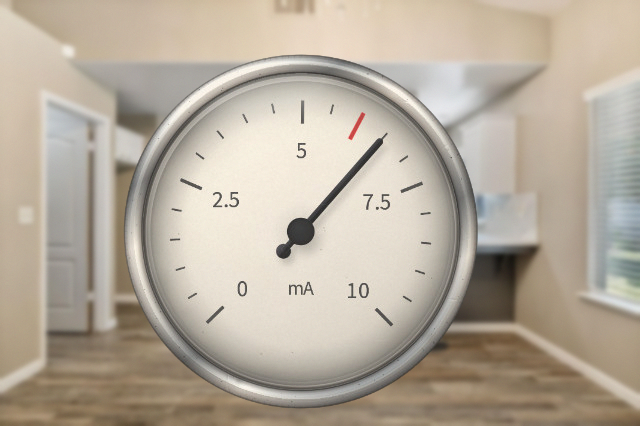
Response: mA 6.5
